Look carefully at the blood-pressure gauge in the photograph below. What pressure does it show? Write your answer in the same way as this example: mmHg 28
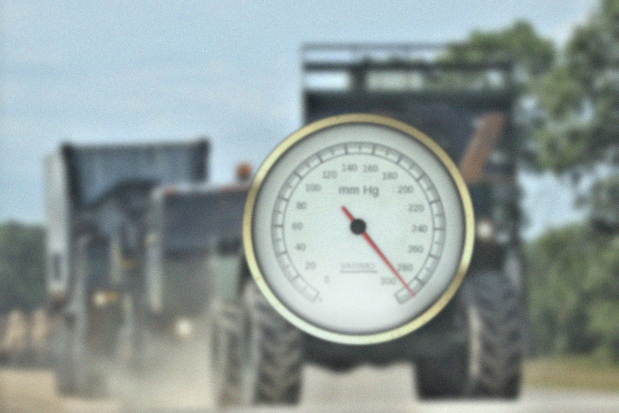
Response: mmHg 290
